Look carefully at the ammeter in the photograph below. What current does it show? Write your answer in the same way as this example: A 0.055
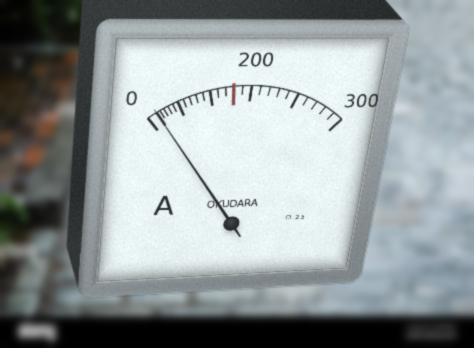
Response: A 50
